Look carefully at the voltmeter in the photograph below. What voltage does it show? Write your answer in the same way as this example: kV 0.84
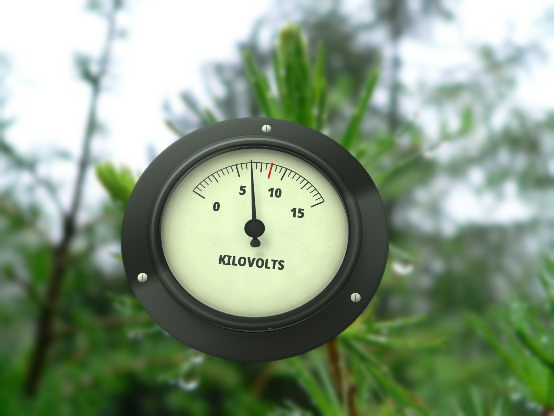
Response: kV 6.5
